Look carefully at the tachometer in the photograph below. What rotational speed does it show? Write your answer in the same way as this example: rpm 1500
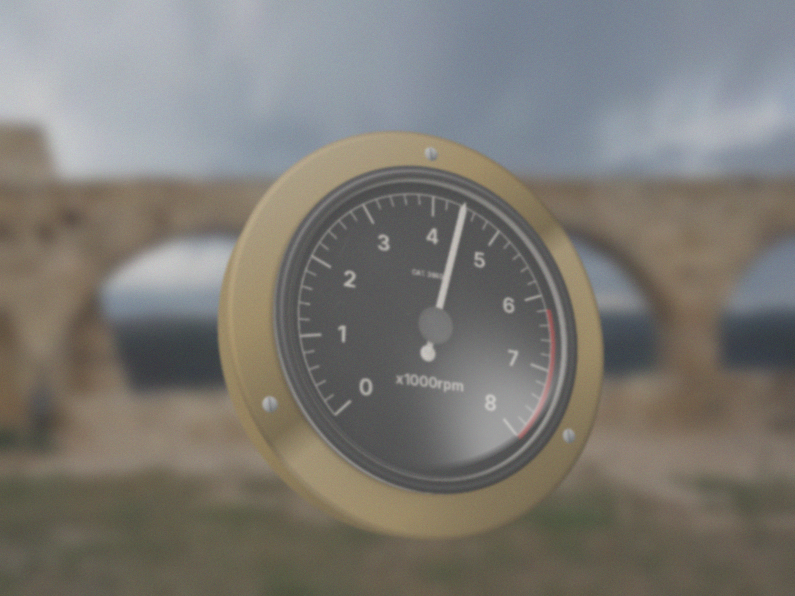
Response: rpm 4400
